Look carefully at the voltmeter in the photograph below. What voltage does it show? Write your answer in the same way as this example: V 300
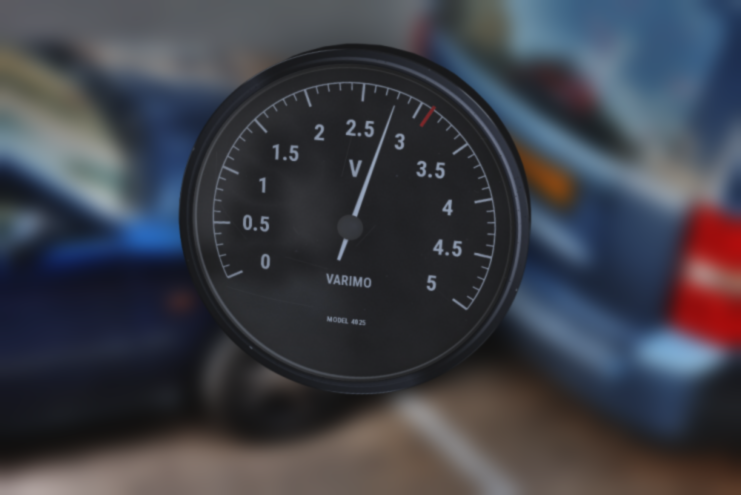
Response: V 2.8
